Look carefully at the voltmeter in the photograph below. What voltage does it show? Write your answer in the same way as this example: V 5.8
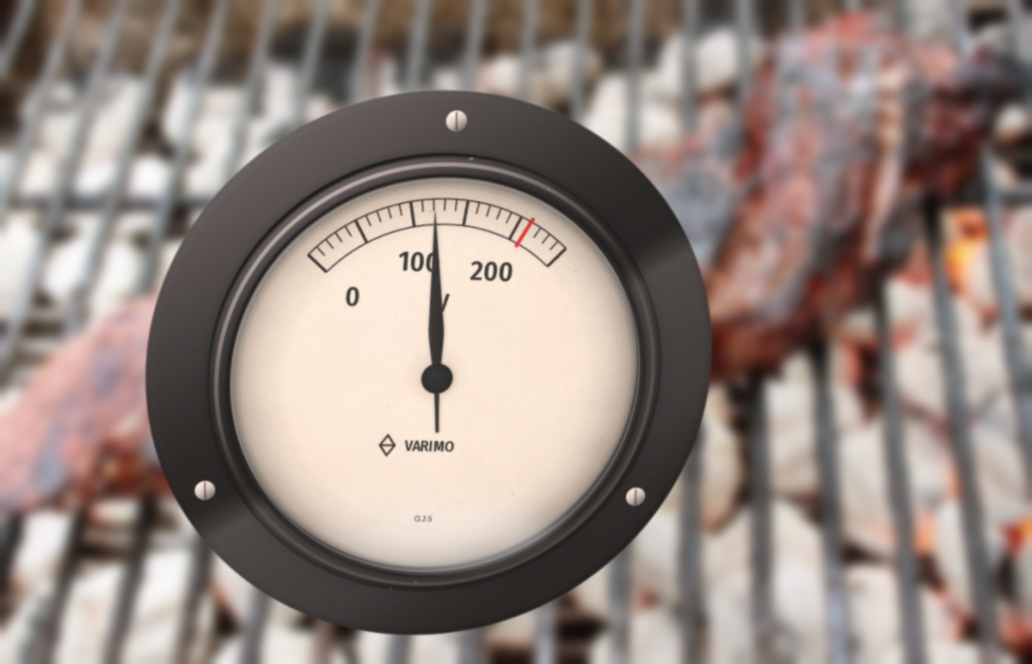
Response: V 120
